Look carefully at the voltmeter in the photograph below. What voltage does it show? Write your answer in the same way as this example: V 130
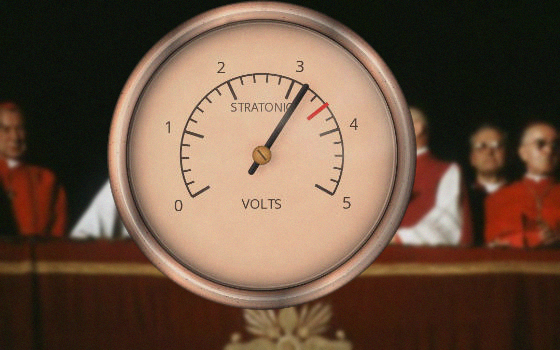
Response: V 3.2
